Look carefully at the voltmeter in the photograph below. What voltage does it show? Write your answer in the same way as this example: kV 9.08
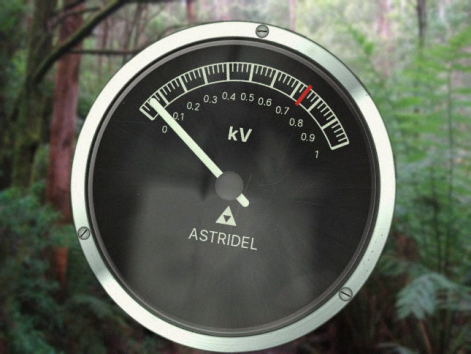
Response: kV 0.06
